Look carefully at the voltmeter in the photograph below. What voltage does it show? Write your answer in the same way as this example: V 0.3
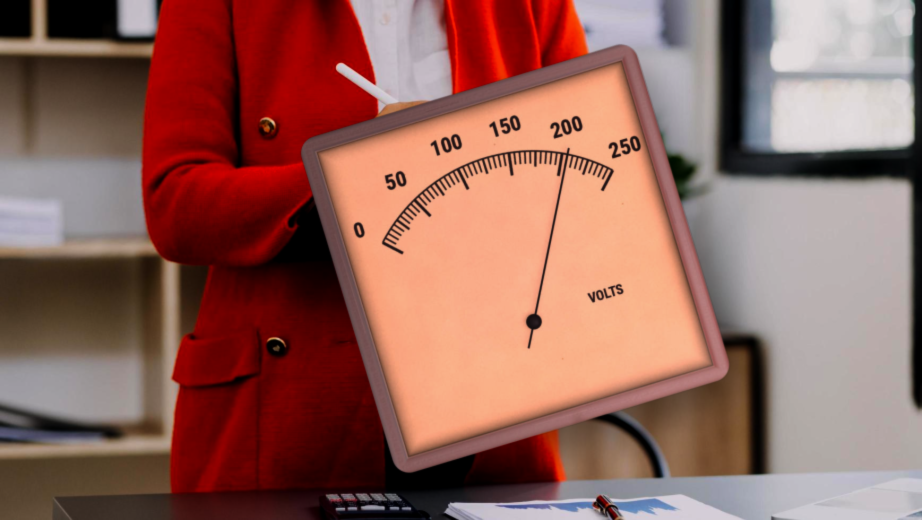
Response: V 205
